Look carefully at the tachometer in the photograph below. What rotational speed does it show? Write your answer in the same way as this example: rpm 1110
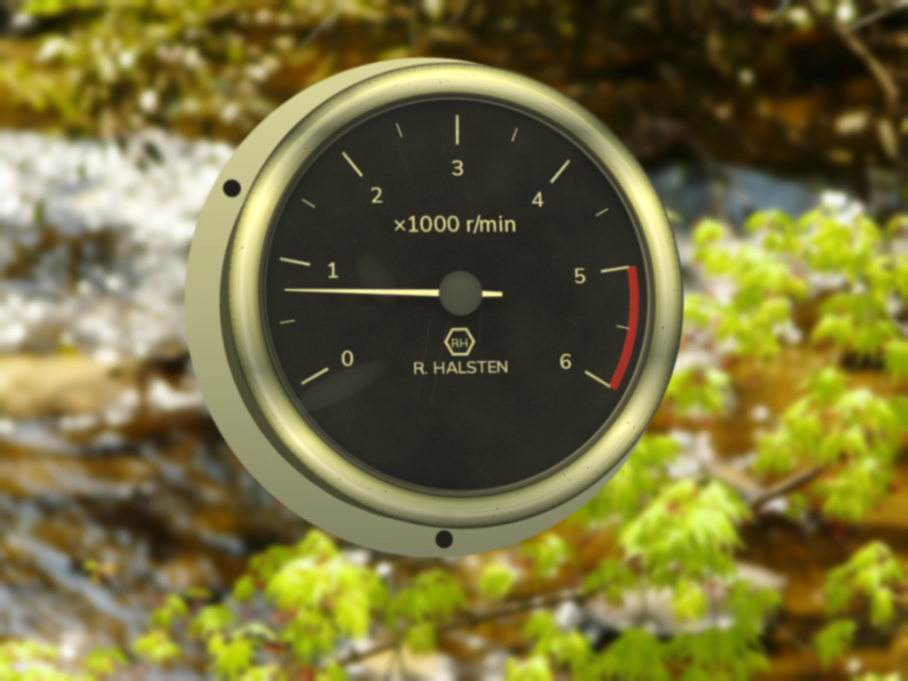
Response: rpm 750
